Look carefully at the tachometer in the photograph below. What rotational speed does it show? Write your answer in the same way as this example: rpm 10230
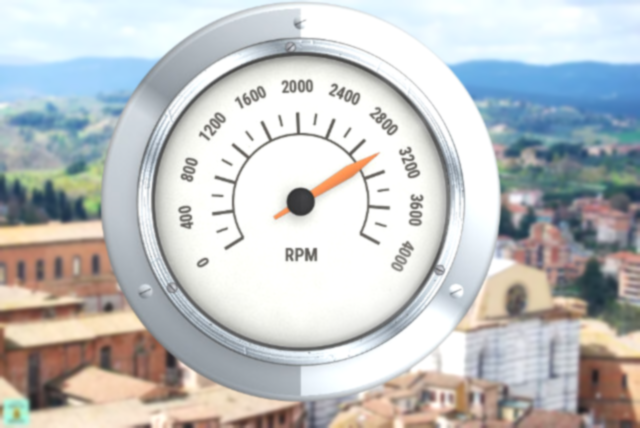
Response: rpm 3000
